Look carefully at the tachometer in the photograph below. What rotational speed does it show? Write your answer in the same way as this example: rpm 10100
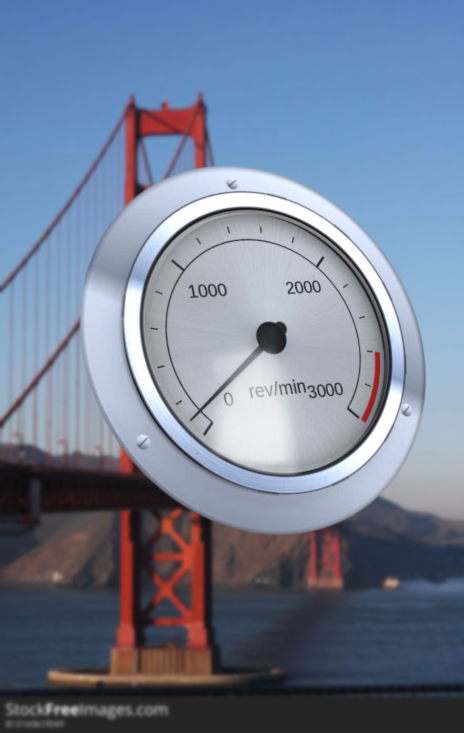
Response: rpm 100
